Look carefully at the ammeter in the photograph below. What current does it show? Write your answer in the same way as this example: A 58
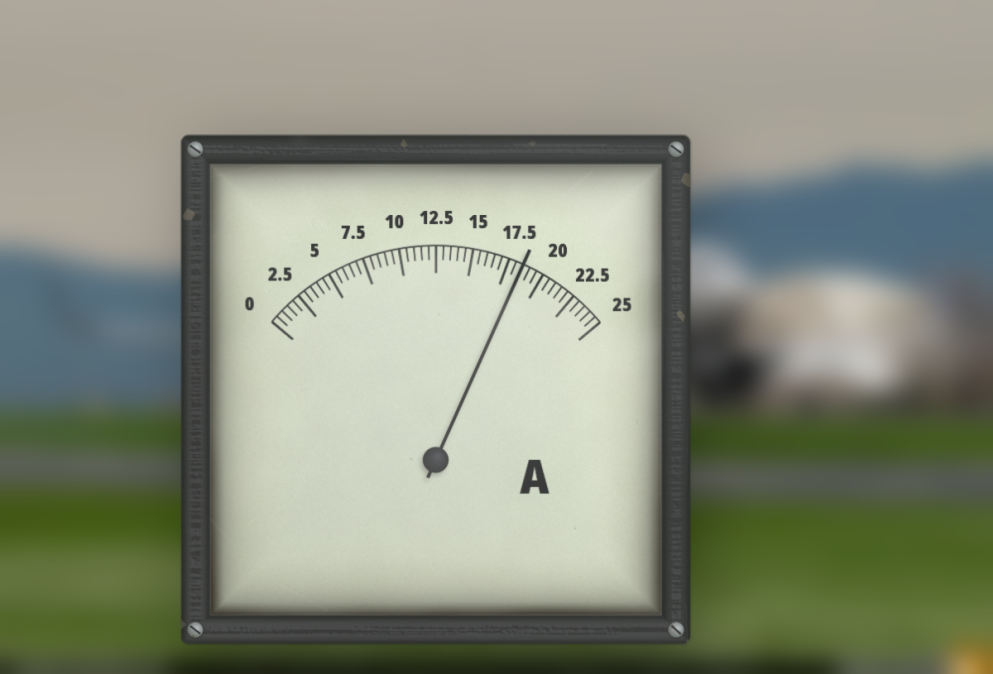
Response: A 18.5
